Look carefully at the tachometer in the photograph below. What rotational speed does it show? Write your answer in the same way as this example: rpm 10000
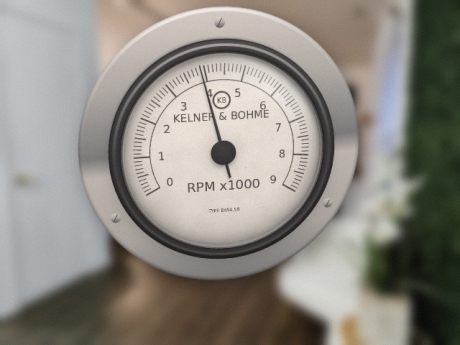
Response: rpm 3900
